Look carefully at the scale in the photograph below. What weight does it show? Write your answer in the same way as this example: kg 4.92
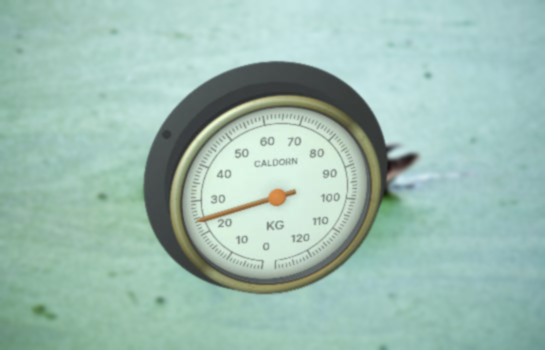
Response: kg 25
